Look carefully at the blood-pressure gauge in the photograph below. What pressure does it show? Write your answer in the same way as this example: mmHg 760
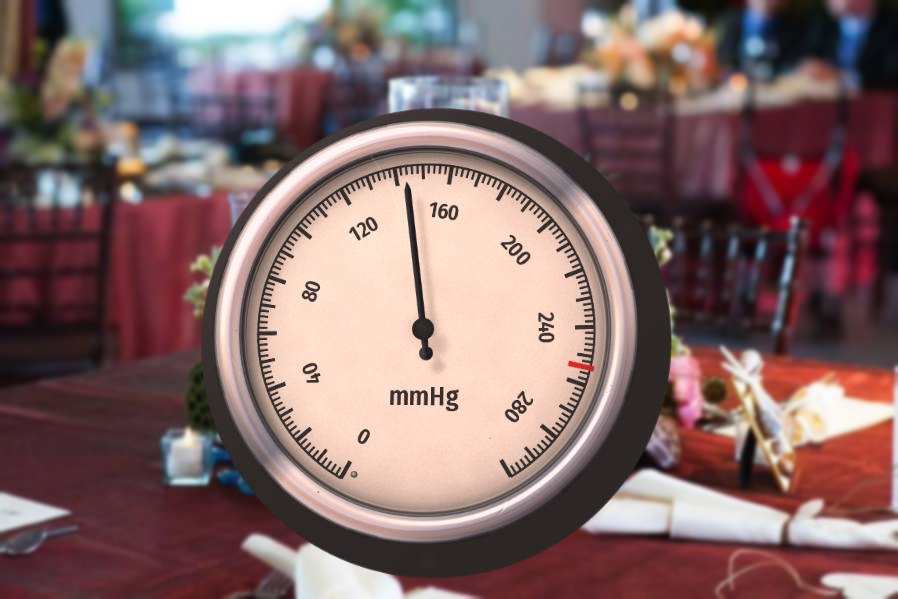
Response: mmHg 144
